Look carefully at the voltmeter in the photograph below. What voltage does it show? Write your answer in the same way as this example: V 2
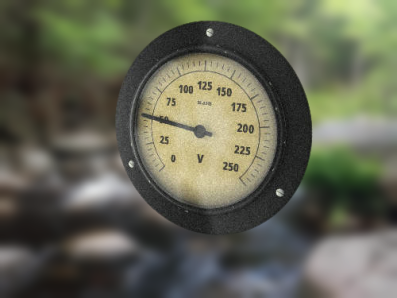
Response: V 50
